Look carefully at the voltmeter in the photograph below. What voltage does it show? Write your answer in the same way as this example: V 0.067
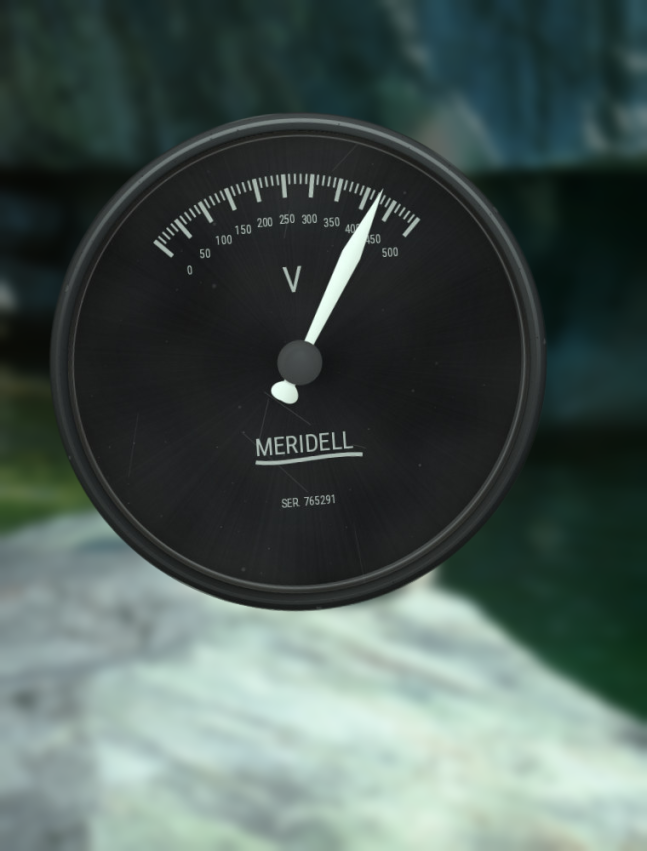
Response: V 420
